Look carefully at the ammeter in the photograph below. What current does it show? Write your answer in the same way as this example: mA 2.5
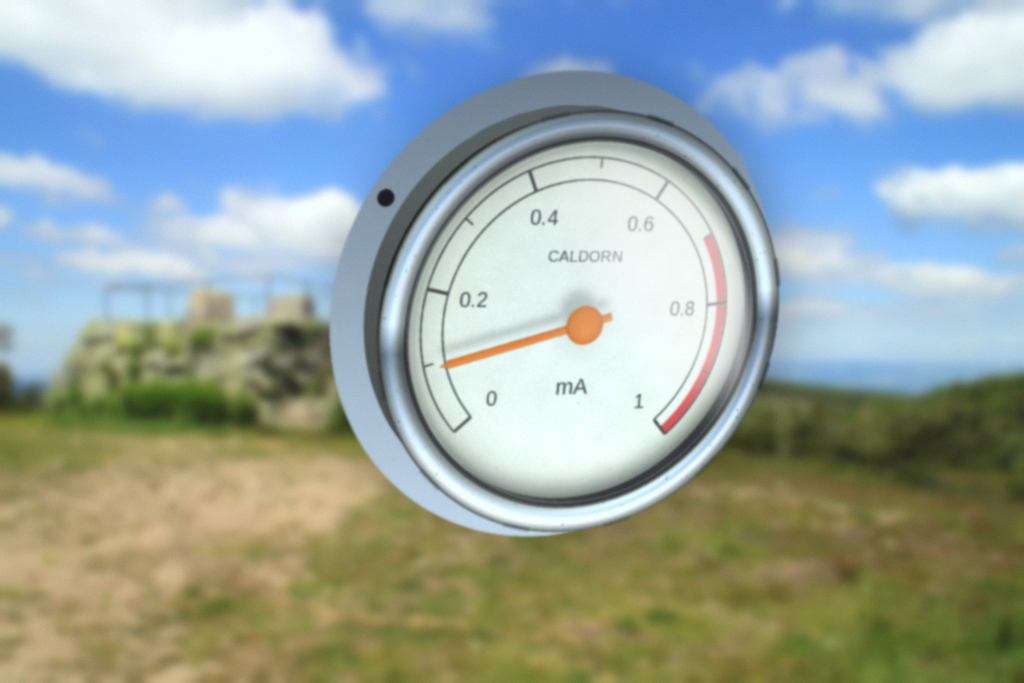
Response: mA 0.1
